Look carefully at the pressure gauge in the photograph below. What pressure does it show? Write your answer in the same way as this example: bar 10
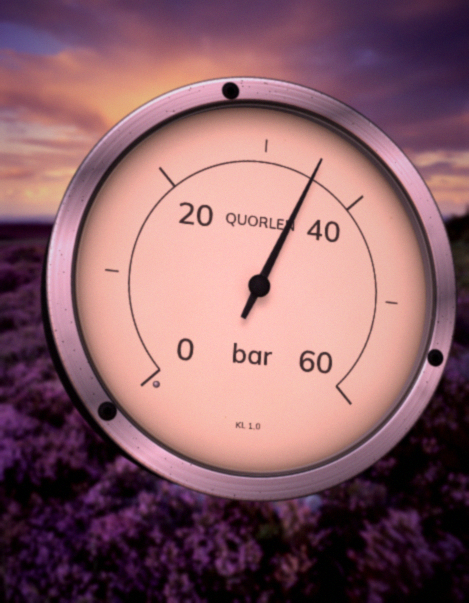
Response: bar 35
